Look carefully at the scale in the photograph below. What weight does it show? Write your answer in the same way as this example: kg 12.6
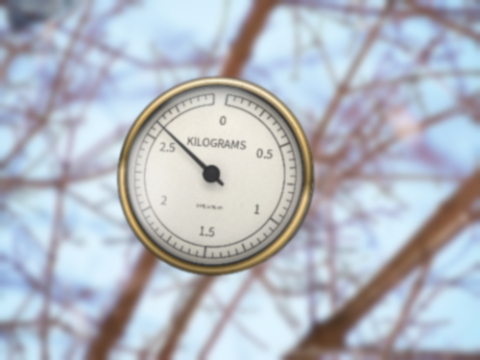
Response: kg 2.6
